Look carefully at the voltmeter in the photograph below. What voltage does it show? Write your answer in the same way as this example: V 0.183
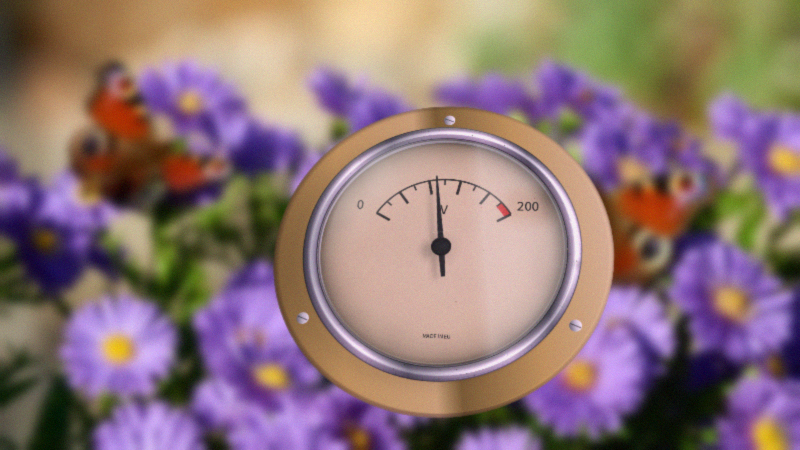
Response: V 90
